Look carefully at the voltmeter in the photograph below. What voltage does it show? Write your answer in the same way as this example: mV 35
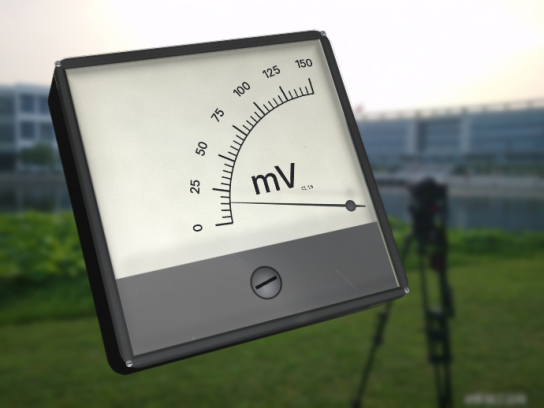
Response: mV 15
